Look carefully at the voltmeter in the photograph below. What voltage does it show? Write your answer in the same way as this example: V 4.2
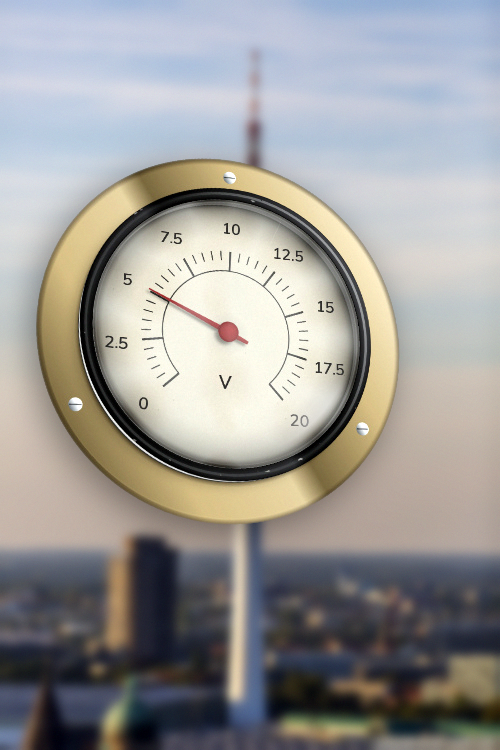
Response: V 5
